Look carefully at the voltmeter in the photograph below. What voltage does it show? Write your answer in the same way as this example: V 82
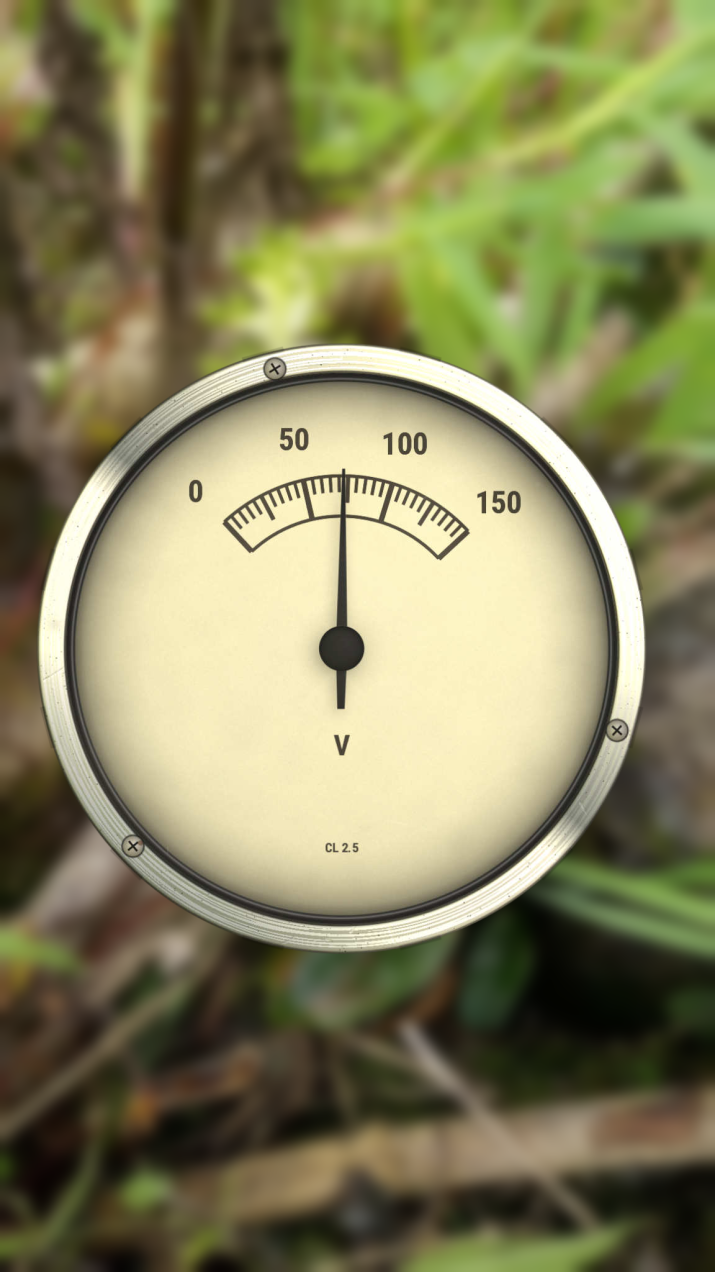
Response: V 72.5
